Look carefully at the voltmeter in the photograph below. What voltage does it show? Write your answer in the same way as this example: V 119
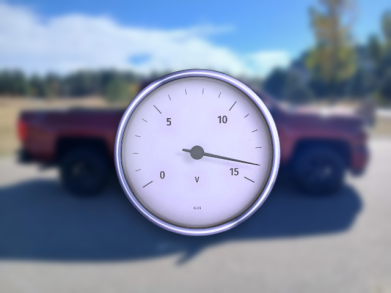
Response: V 14
